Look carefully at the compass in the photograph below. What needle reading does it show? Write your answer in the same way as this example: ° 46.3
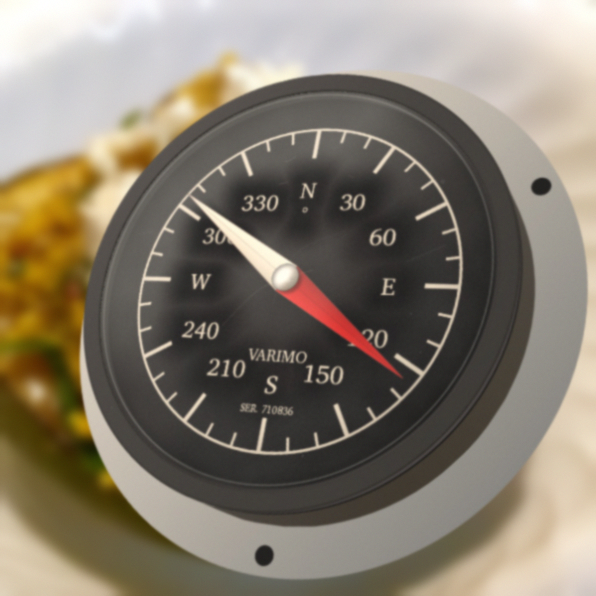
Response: ° 125
